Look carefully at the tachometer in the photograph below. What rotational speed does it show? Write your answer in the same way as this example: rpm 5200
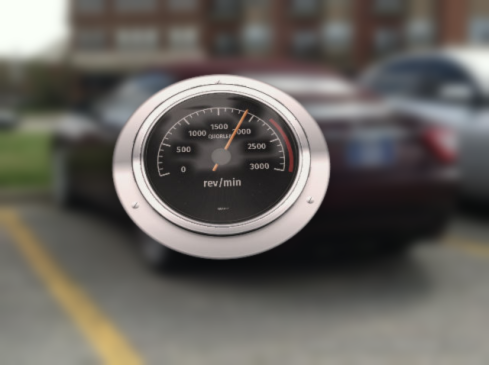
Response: rpm 1900
